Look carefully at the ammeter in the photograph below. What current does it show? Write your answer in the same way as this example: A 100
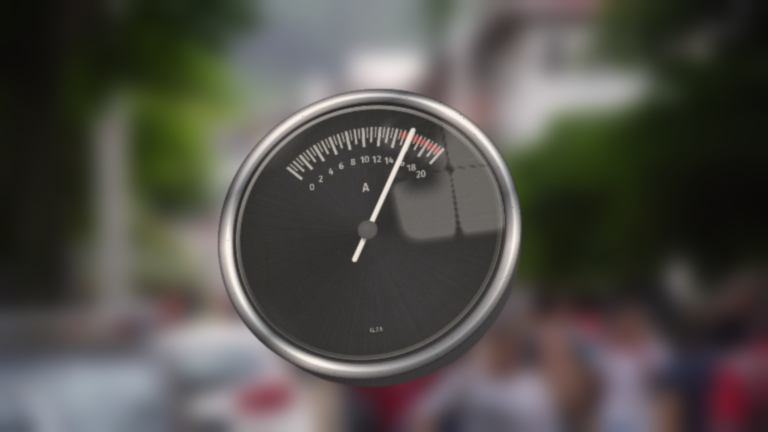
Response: A 16
